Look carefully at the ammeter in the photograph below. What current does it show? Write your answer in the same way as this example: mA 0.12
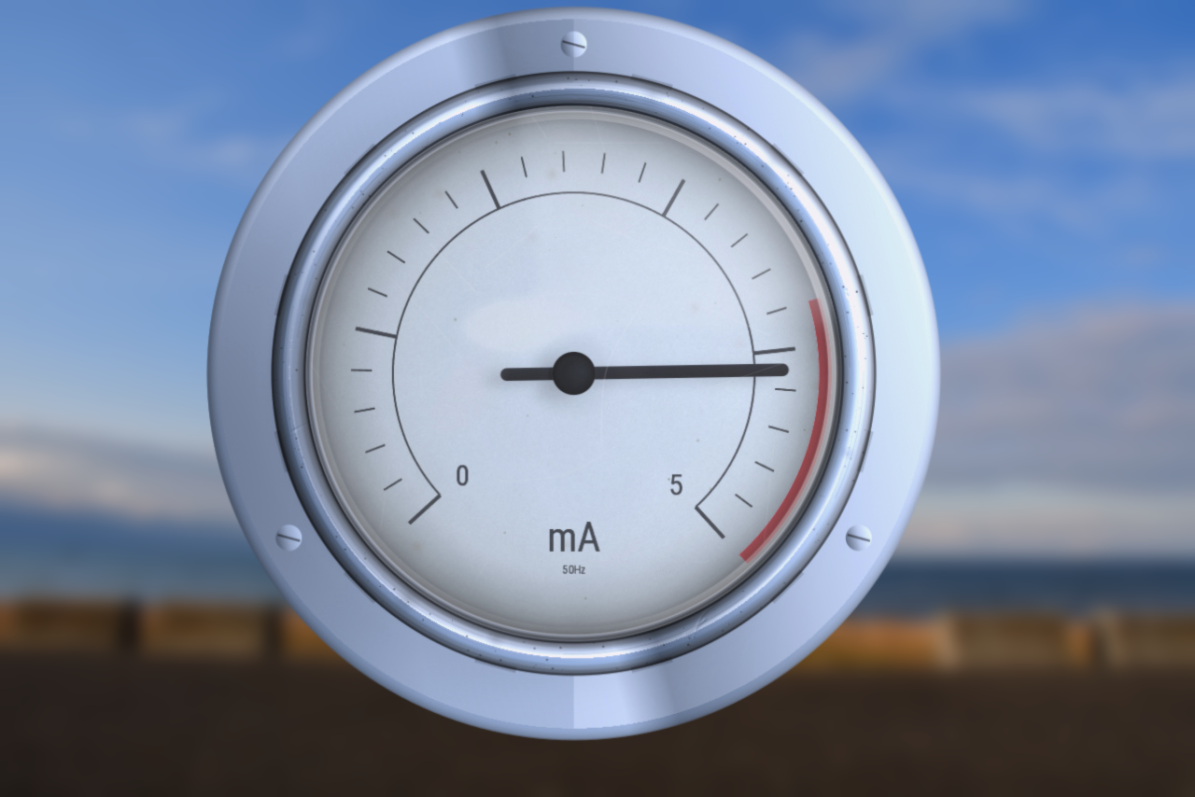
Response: mA 4.1
